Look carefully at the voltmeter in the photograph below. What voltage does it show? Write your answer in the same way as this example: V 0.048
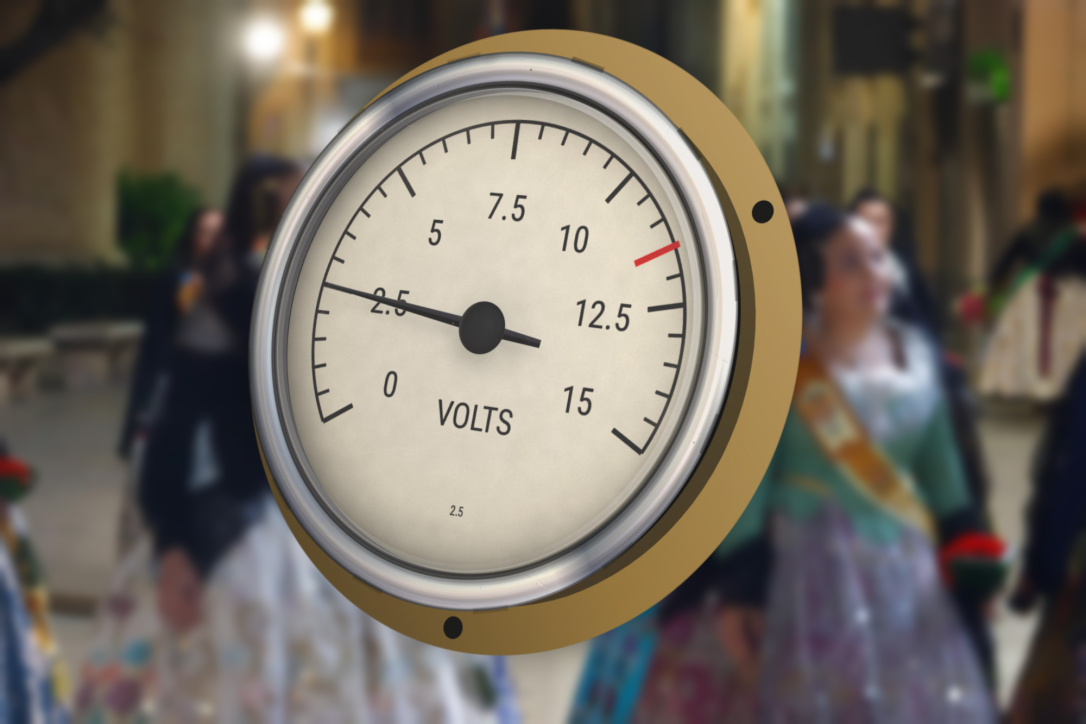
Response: V 2.5
